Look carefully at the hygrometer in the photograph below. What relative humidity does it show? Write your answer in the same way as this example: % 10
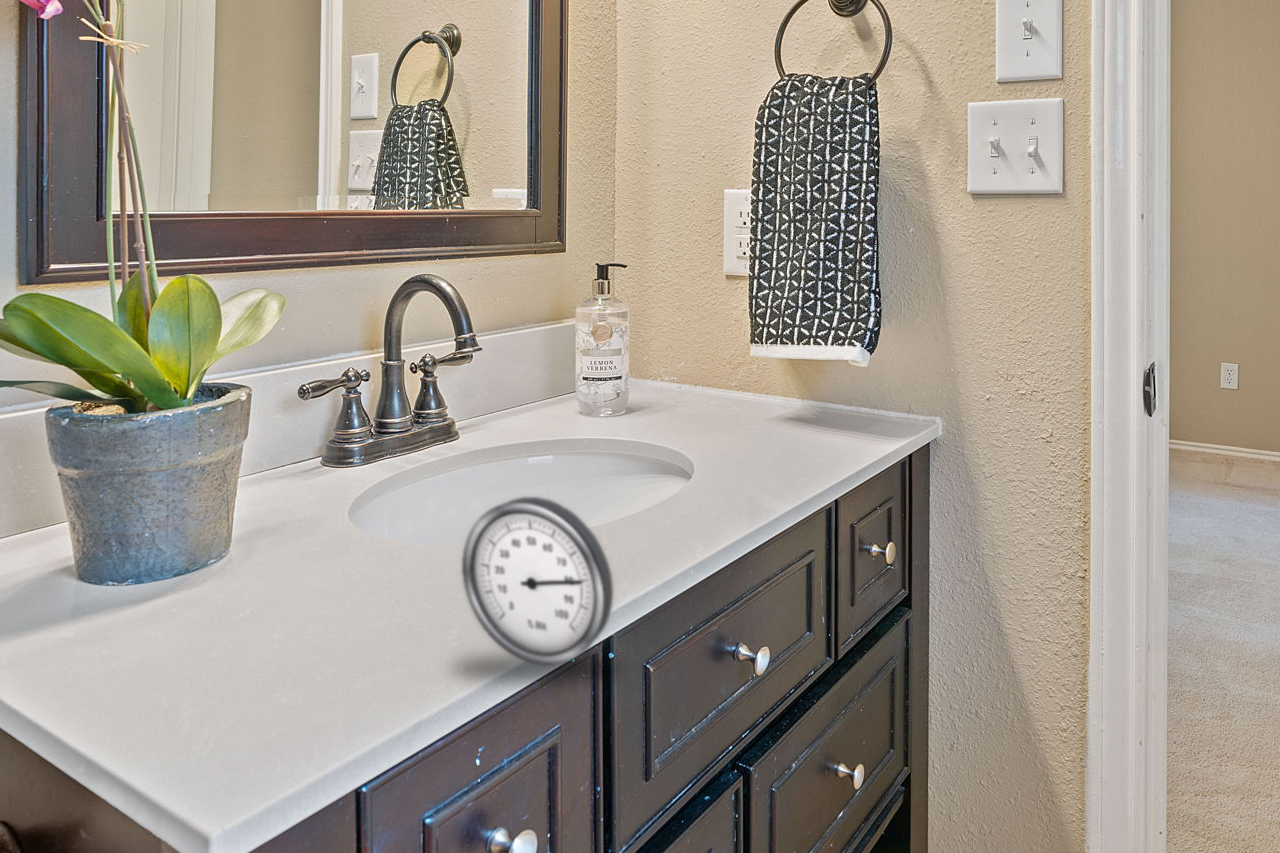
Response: % 80
